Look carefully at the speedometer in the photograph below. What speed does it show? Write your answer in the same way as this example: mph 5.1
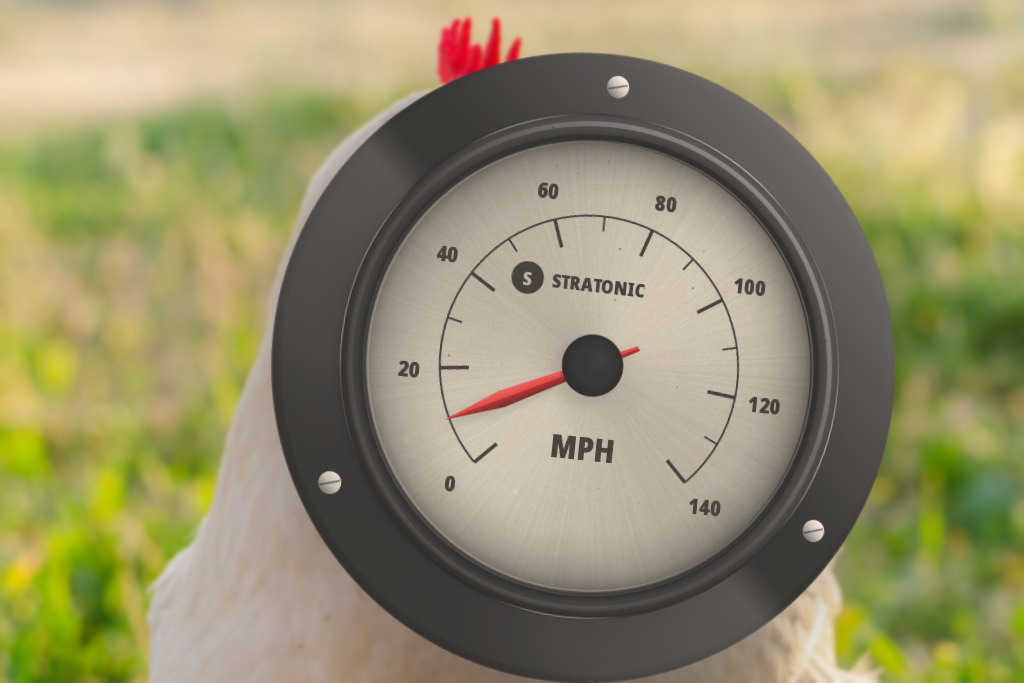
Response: mph 10
